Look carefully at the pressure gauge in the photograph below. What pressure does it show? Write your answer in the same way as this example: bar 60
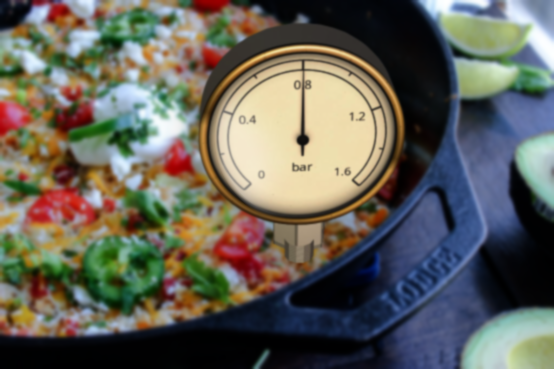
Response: bar 0.8
